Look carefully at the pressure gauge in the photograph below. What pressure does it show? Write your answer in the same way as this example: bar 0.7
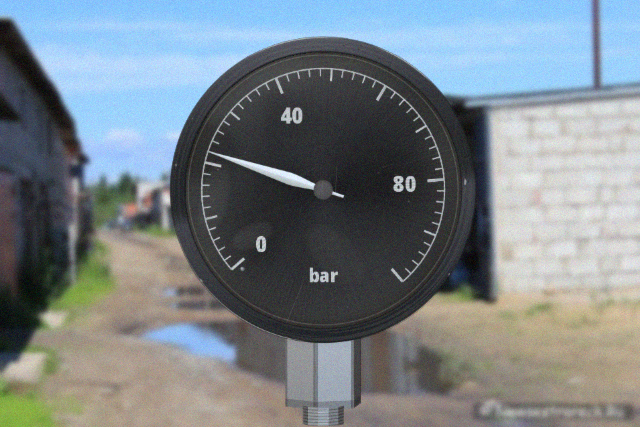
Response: bar 22
